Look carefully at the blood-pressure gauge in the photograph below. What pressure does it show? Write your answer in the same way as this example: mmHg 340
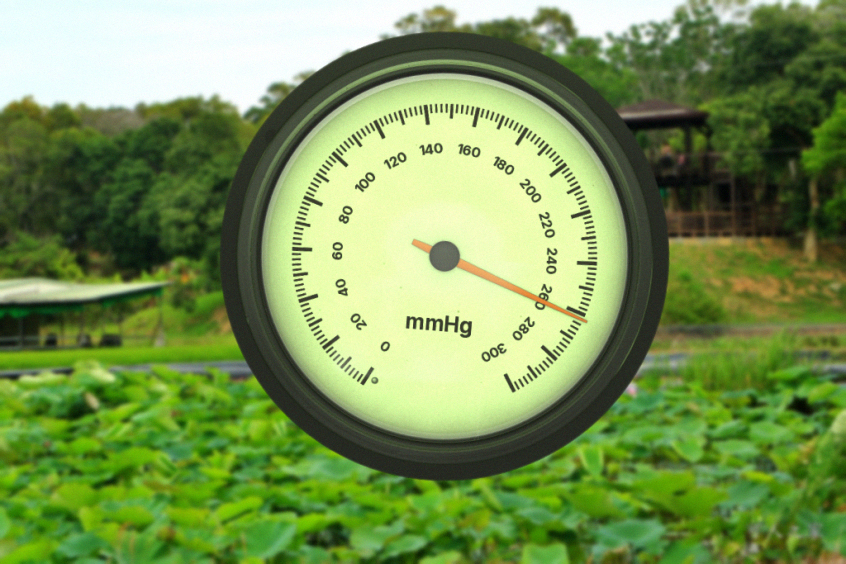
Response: mmHg 262
